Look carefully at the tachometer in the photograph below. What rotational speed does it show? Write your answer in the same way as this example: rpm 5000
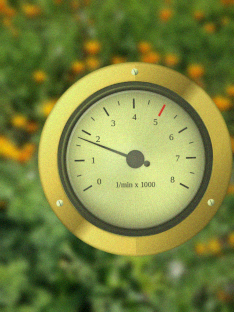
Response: rpm 1750
